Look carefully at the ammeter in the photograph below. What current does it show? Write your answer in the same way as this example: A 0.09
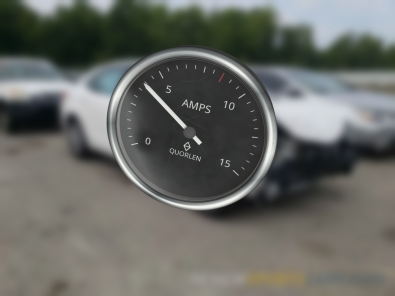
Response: A 4
